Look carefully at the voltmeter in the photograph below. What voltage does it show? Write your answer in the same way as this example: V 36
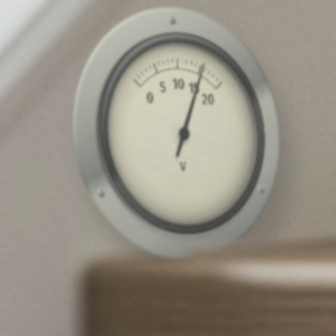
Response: V 15
